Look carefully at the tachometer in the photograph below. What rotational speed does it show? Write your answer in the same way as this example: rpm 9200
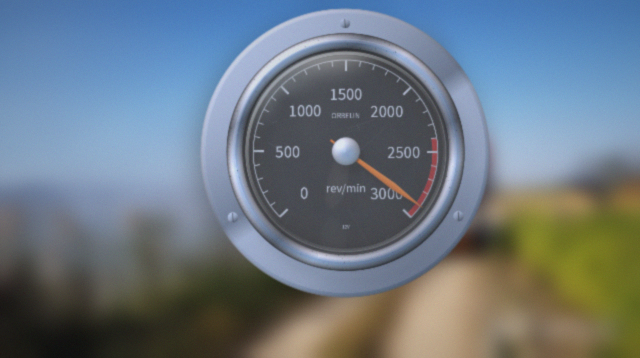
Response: rpm 2900
